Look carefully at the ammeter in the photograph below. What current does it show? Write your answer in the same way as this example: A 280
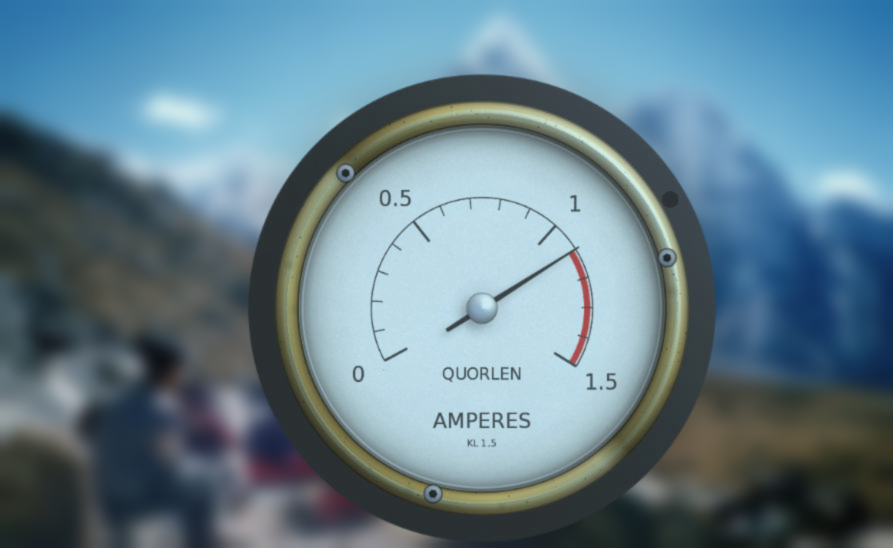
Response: A 1.1
